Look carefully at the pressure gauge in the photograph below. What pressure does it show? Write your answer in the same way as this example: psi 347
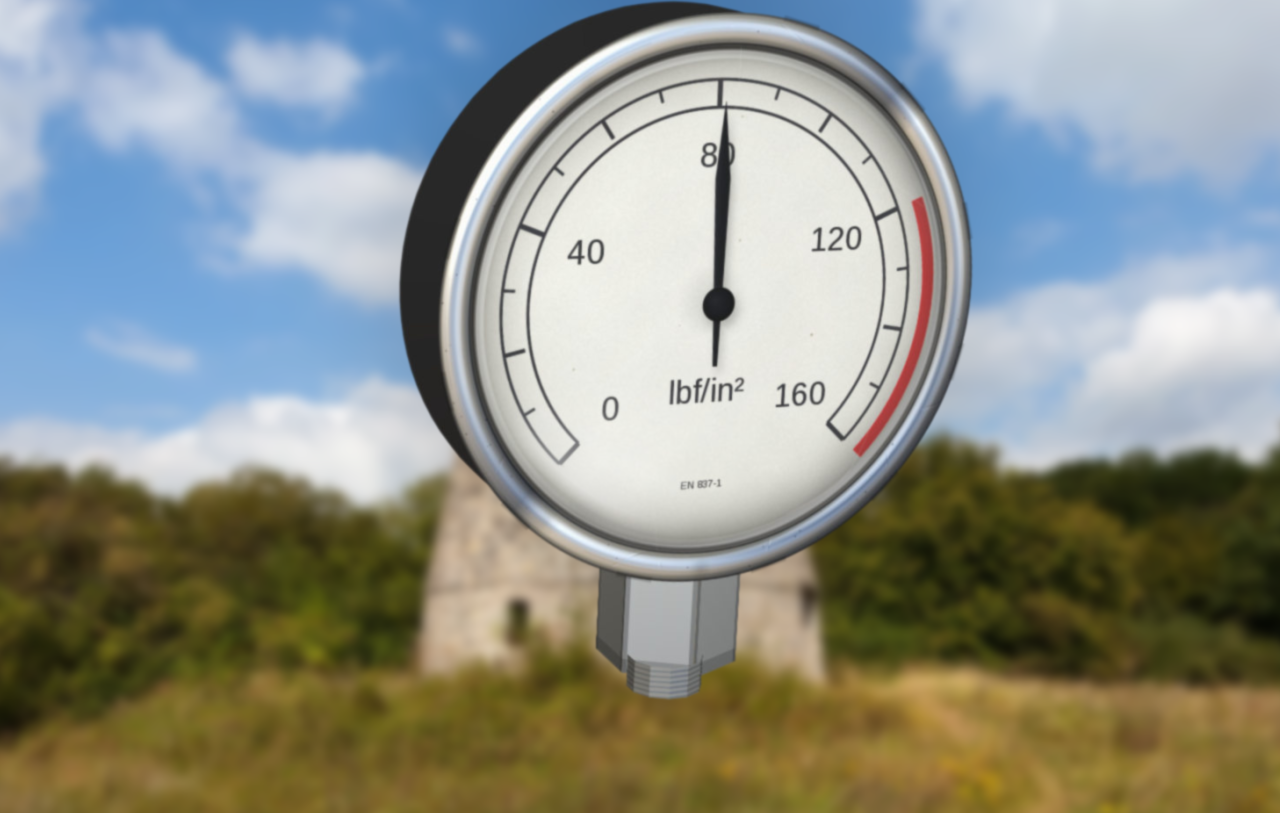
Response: psi 80
